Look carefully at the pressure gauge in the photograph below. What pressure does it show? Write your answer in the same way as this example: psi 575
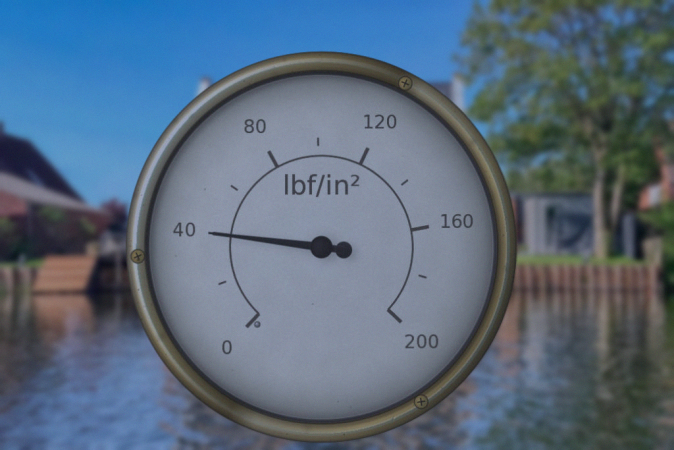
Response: psi 40
